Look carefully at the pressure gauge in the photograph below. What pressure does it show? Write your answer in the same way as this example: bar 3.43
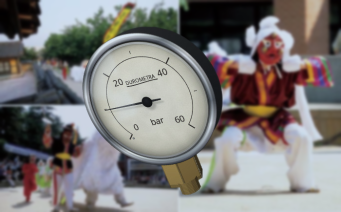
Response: bar 10
